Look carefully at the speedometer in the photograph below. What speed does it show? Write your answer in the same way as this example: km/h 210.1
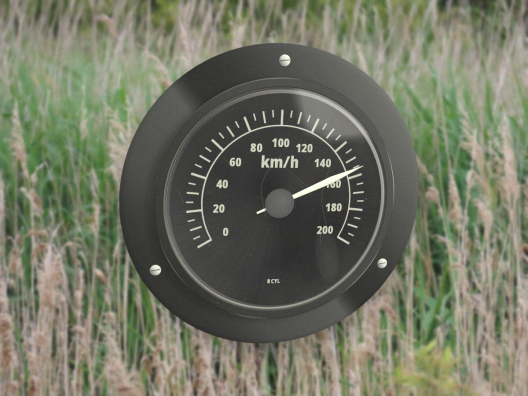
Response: km/h 155
